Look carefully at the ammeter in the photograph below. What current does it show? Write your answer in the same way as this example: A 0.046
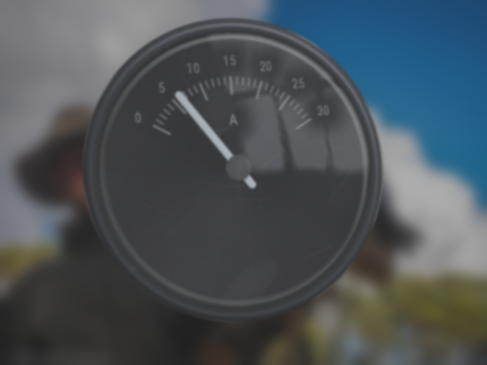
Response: A 6
